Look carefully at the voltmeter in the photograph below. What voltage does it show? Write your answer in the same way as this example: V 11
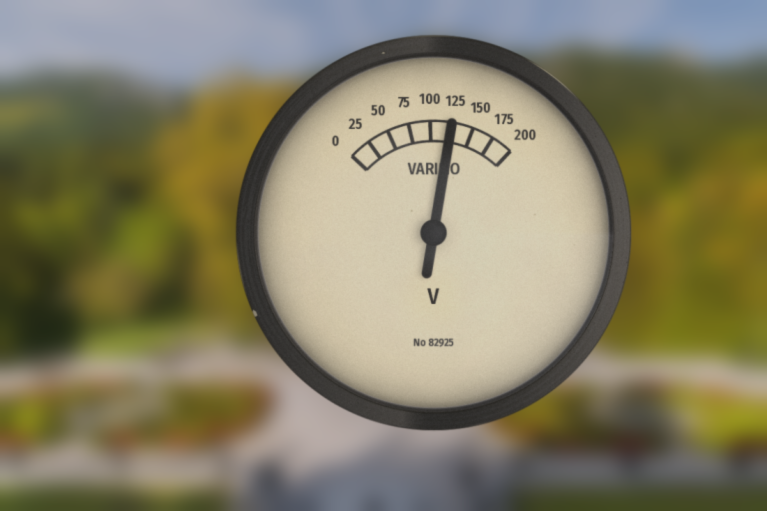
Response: V 125
